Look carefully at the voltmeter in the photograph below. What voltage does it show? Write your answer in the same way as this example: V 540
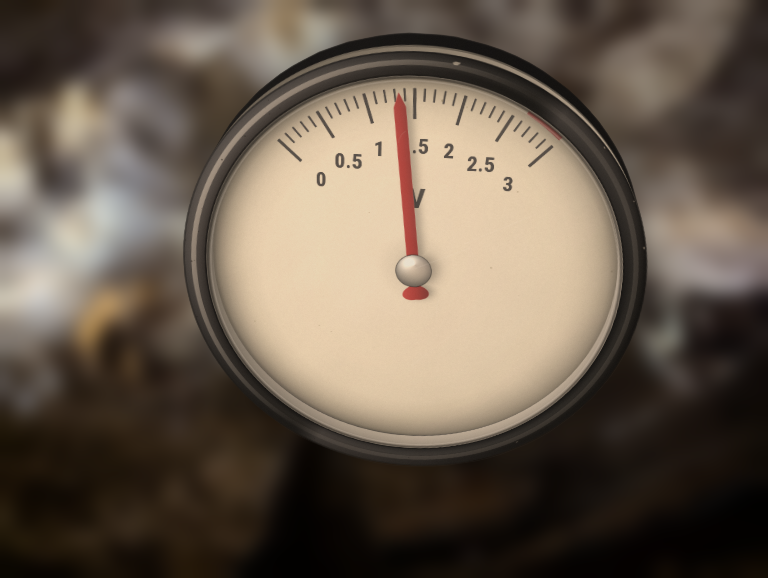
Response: V 1.35
